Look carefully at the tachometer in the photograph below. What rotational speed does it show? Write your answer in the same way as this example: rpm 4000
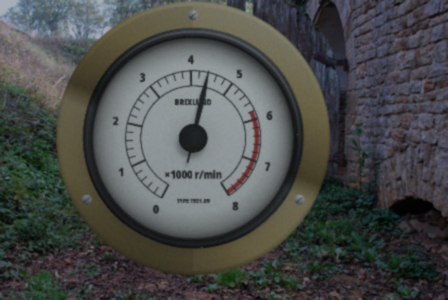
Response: rpm 4400
